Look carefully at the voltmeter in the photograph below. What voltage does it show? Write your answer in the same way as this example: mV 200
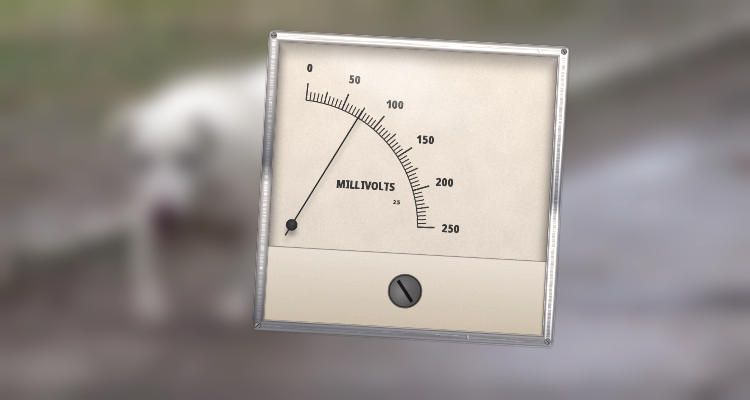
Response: mV 75
